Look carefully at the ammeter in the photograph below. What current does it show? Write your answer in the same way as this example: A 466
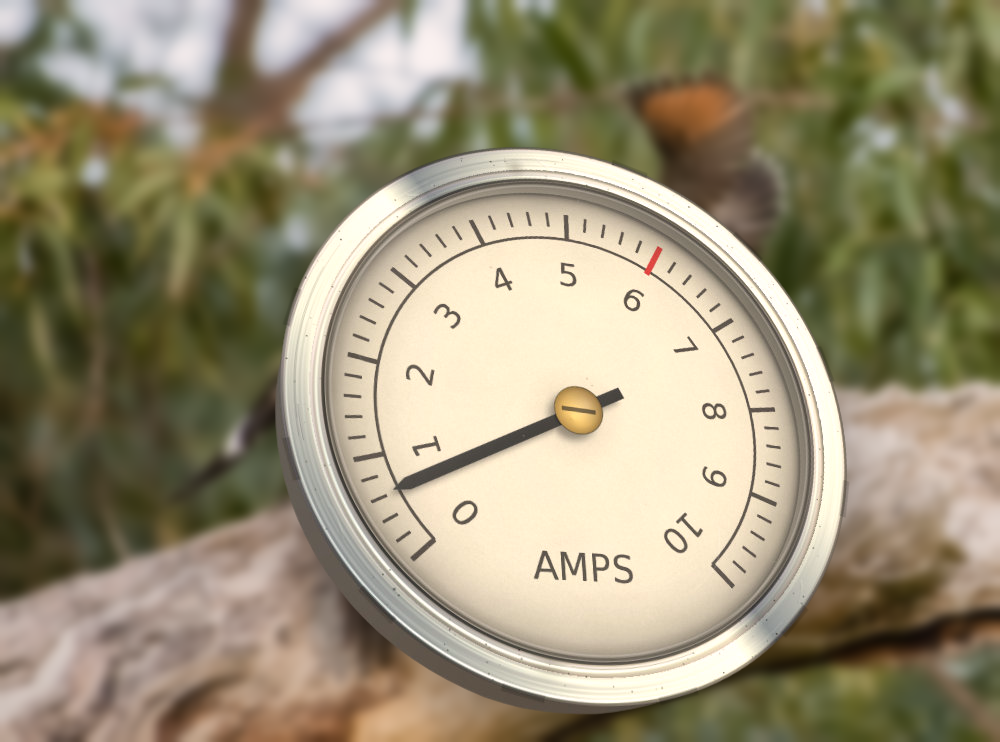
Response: A 0.6
